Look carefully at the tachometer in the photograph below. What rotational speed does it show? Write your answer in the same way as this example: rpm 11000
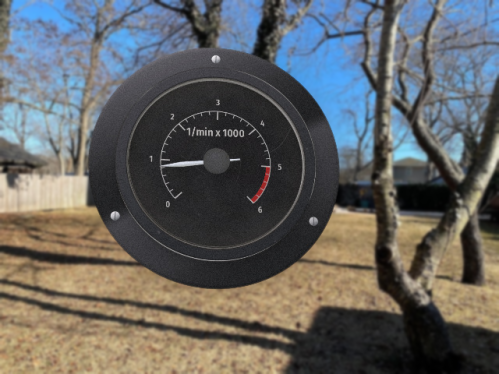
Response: rpm 800
